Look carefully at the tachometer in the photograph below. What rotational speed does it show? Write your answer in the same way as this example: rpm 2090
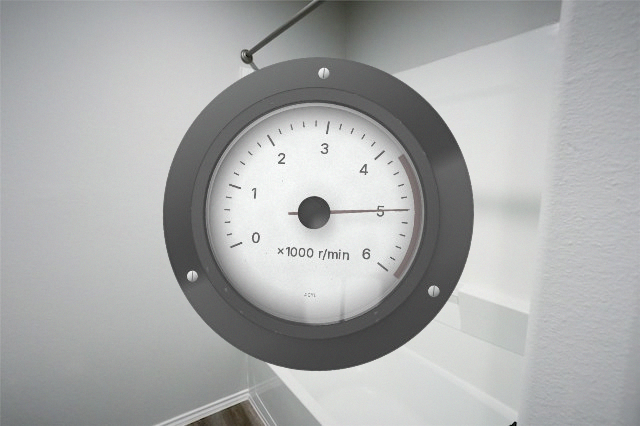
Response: rpm 5000
